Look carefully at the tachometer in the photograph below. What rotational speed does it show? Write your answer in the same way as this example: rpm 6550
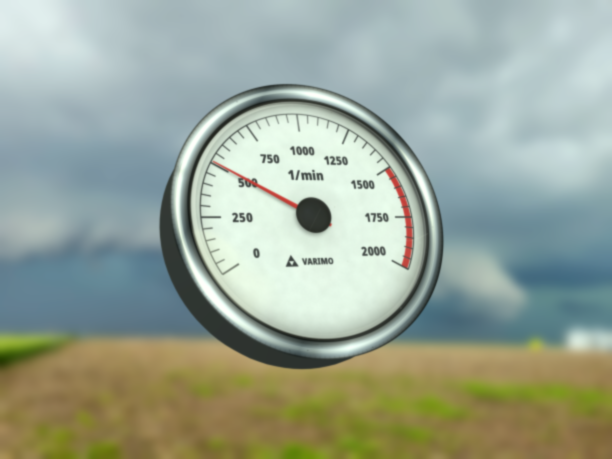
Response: rpm 500
